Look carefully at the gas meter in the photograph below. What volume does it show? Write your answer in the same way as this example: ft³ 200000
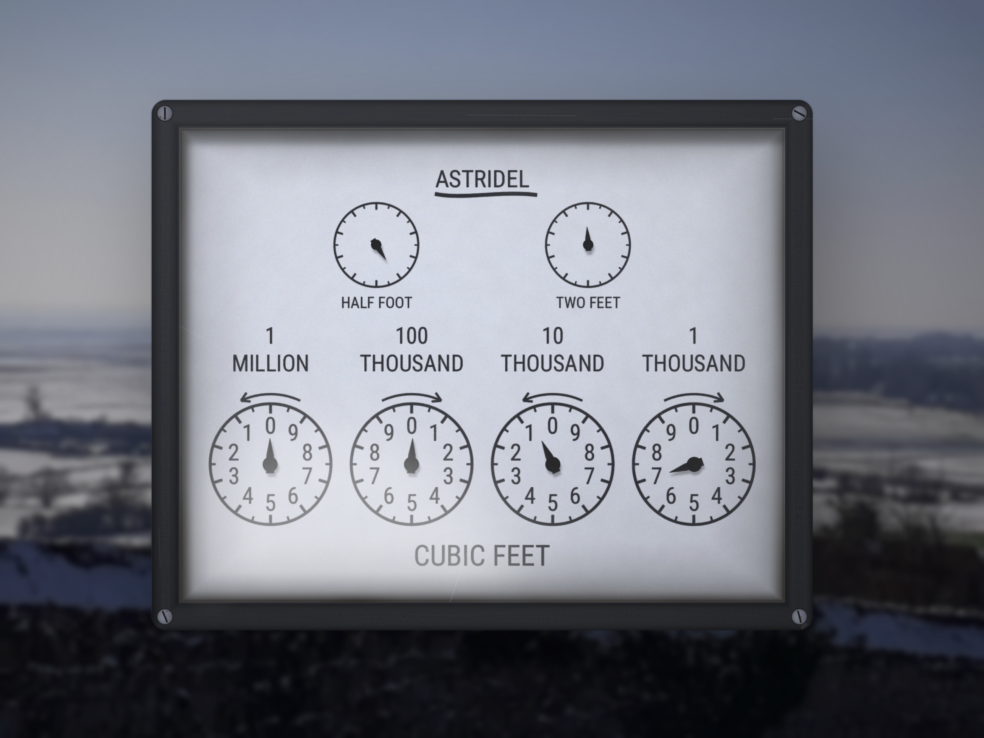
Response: ft³ 700
